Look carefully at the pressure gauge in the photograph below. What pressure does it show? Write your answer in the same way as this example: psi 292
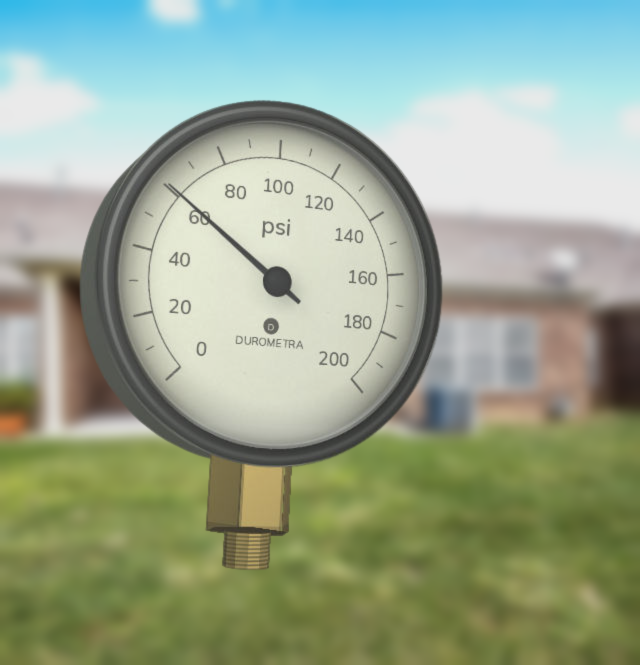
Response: psi 60
